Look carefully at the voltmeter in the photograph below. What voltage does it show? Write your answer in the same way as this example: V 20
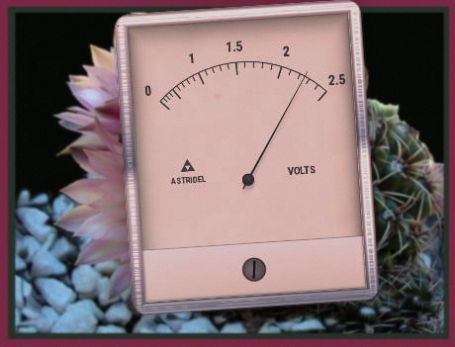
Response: V 2.25
